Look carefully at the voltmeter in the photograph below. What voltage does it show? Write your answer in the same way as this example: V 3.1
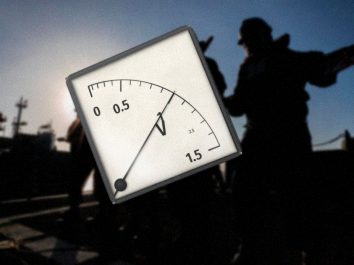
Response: V 1
